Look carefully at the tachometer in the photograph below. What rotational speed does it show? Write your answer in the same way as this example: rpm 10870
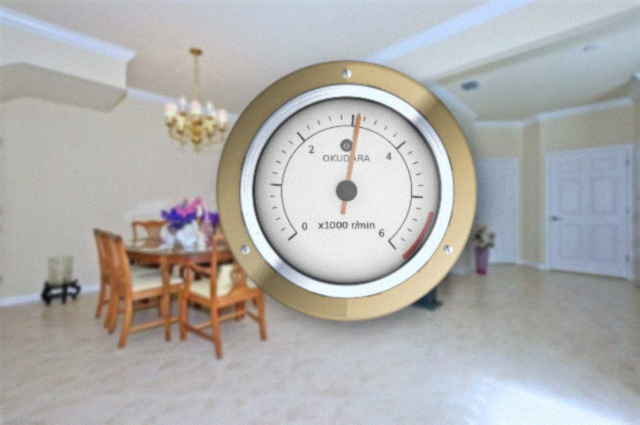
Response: rpm 3100
